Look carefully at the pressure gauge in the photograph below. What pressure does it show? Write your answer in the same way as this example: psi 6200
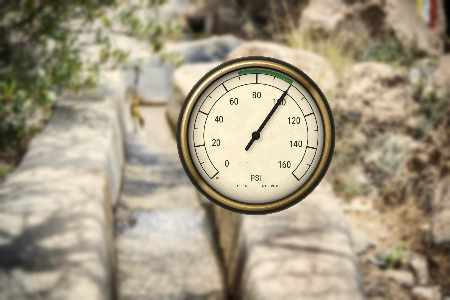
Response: psi 100
